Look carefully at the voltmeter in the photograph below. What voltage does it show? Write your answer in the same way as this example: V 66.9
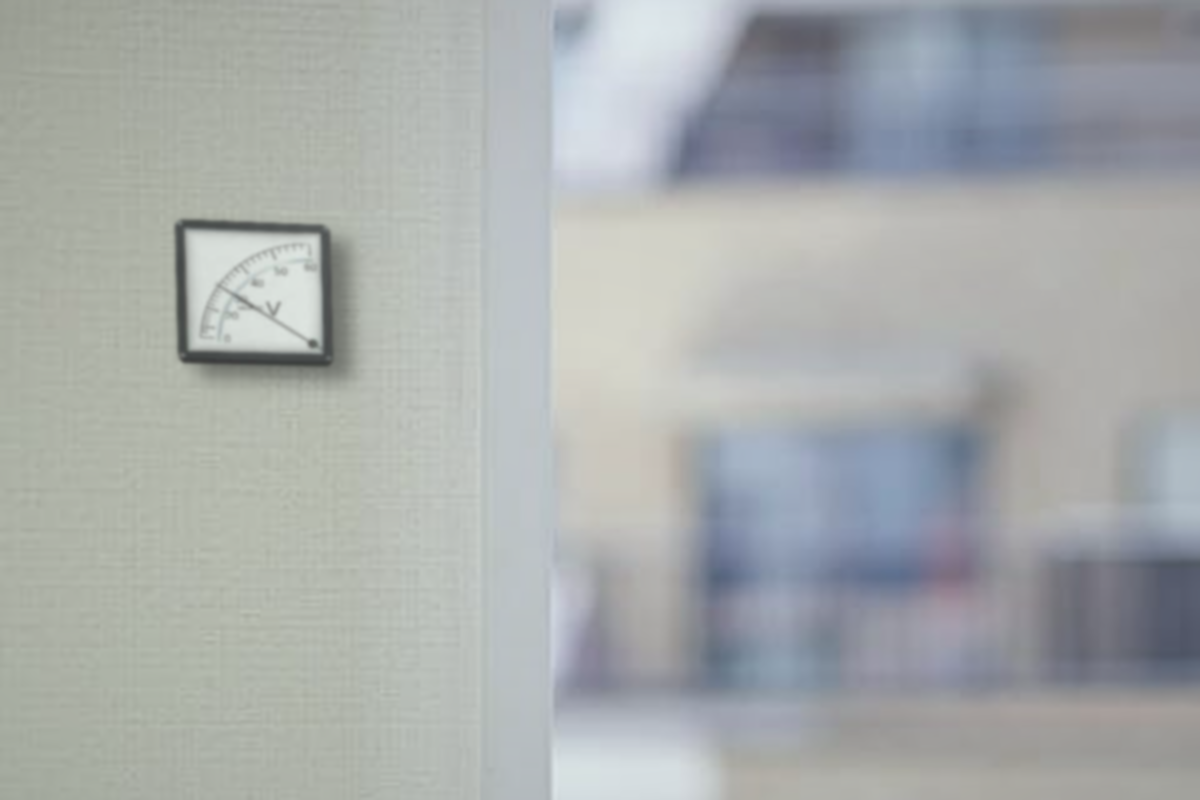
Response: V 30
